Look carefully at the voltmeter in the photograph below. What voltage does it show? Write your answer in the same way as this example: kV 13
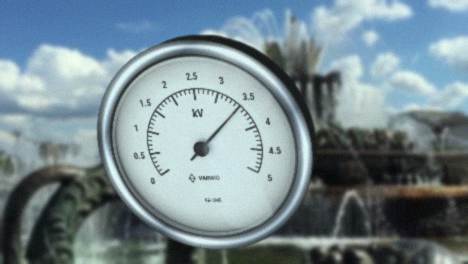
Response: kV 3.5
